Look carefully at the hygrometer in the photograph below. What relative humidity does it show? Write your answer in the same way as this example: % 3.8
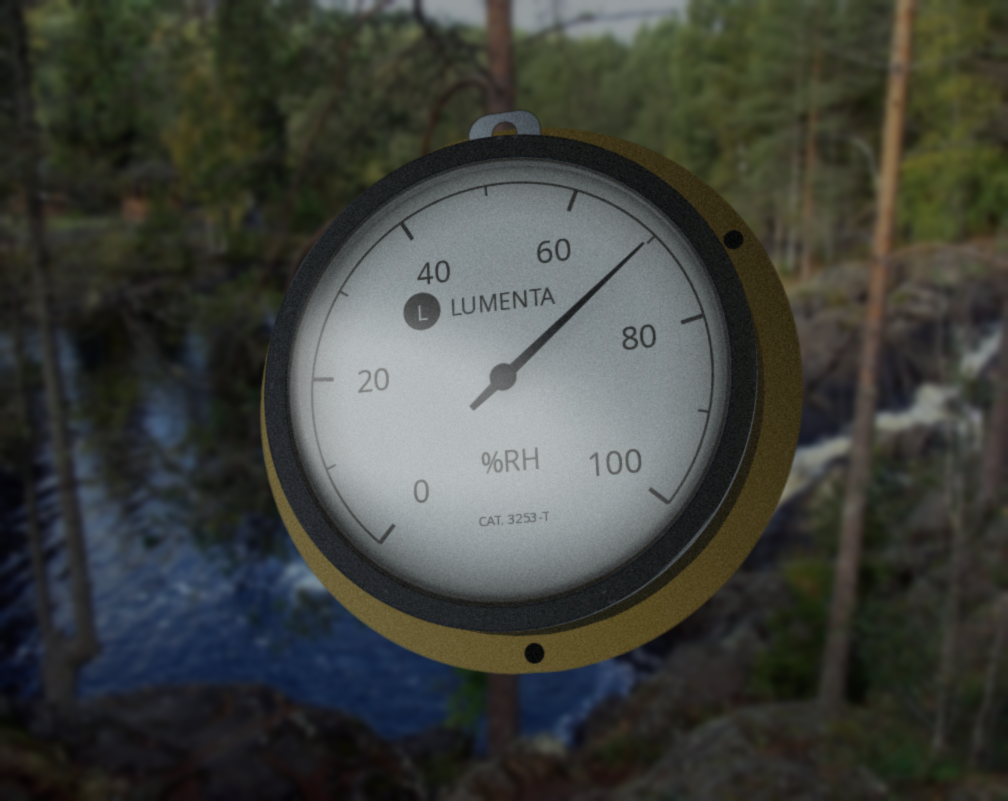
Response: % 70
